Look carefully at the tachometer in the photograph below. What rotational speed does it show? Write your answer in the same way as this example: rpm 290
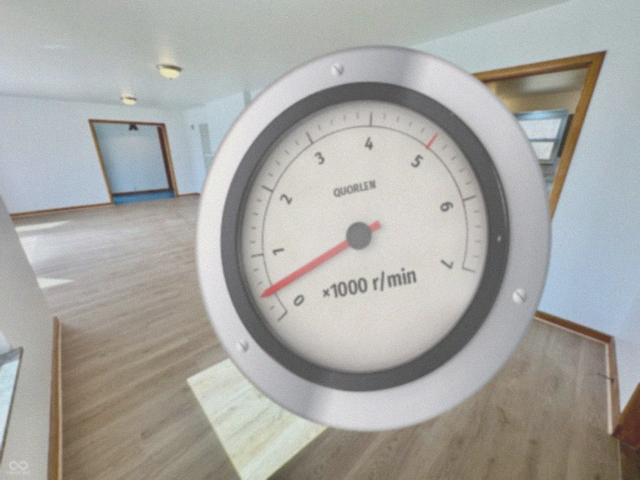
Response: rpm 400
